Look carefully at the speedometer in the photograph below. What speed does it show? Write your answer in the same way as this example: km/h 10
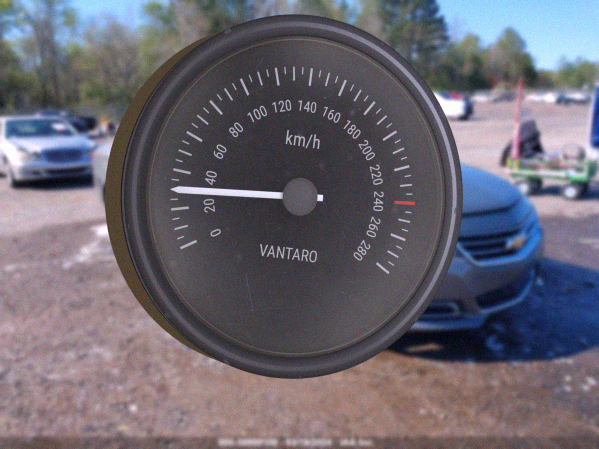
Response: km/h 30
